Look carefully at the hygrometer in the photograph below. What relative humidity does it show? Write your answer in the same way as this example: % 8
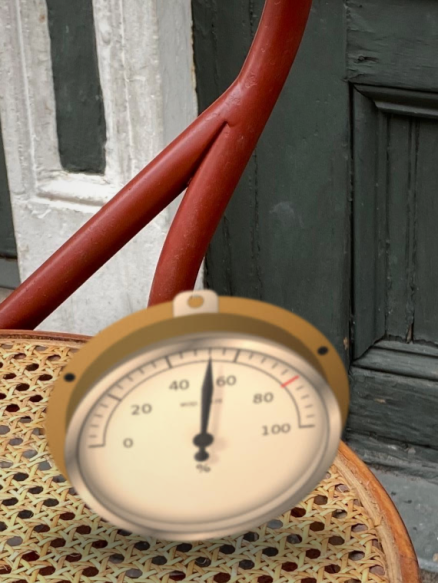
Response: % 52
